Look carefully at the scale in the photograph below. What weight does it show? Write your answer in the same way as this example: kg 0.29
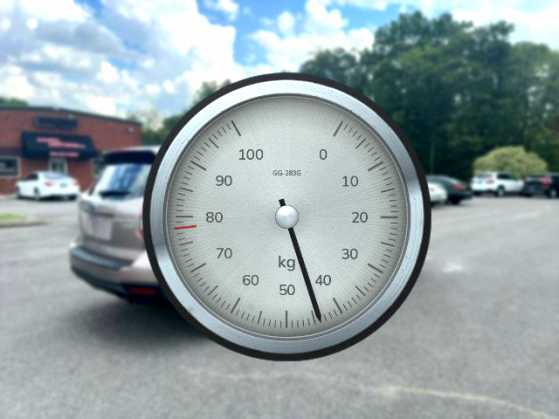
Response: kg 44
